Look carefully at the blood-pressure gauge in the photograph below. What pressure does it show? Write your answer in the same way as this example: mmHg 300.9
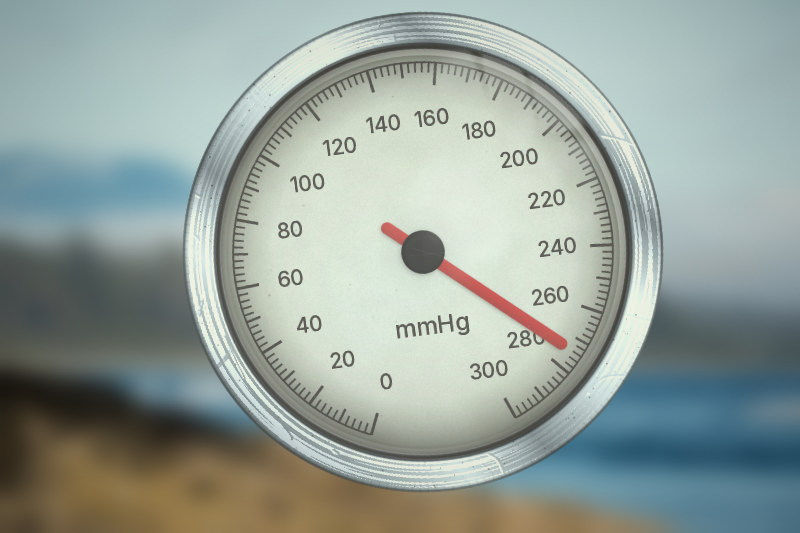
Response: mmHg 274
